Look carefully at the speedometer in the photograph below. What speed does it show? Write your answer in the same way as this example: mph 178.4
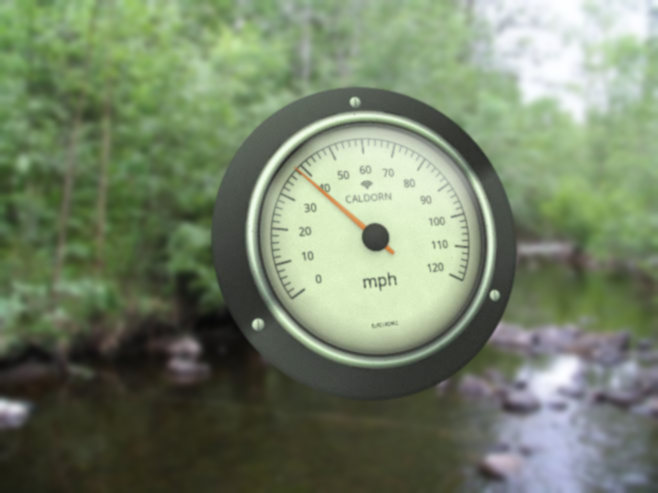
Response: mph 38
